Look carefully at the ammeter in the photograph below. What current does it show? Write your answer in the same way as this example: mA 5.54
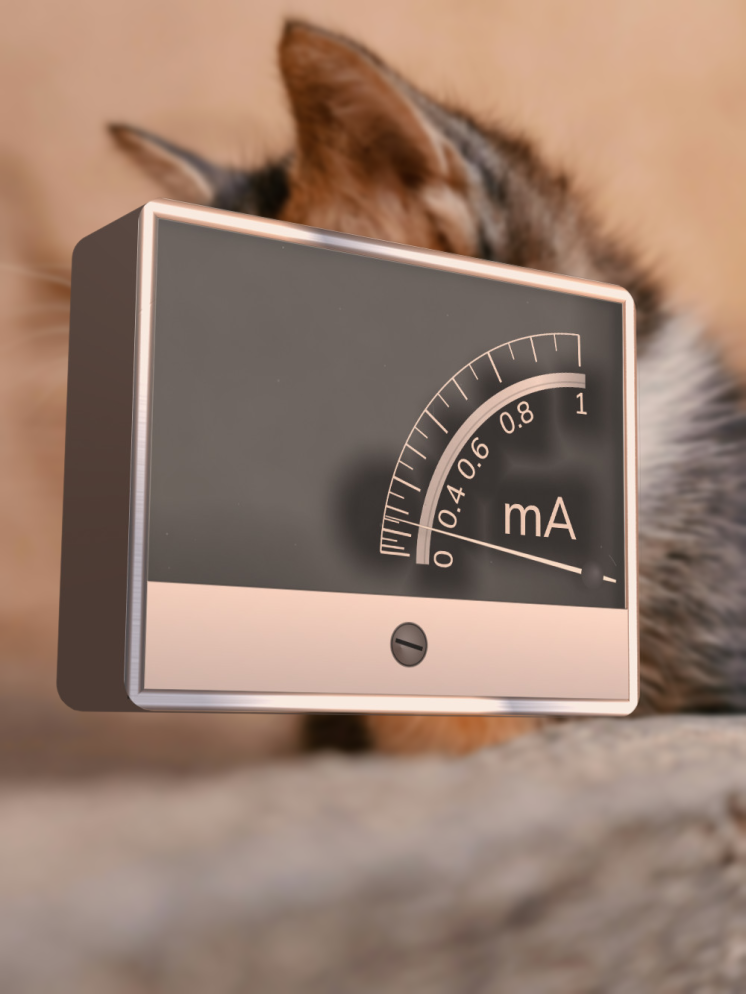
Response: mA 0.25
